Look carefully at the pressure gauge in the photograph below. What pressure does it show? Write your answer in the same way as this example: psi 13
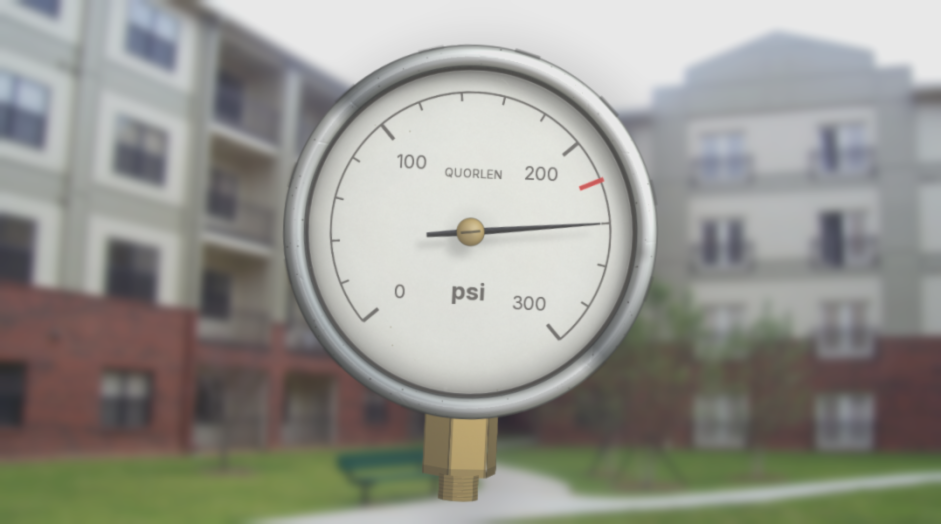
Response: psi 240
